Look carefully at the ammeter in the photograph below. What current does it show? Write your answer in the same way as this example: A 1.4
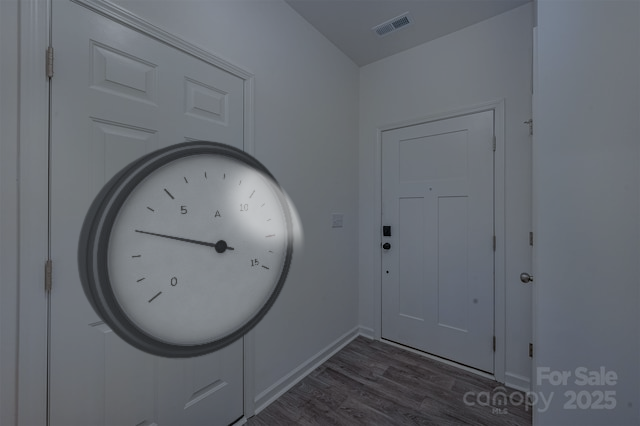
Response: A 3
